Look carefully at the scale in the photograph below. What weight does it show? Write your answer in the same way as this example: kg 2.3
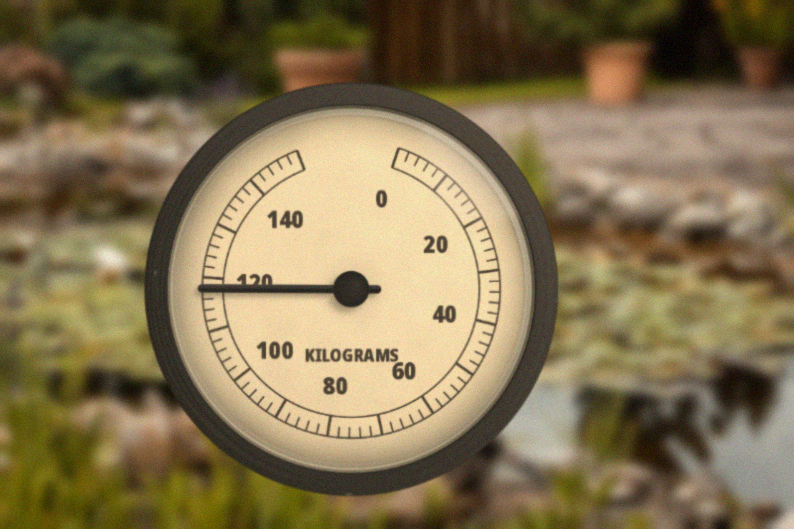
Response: kg 118
